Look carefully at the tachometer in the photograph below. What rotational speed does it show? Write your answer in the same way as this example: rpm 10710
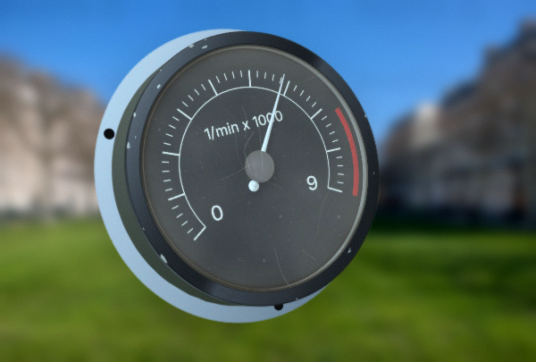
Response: rpm 5800
